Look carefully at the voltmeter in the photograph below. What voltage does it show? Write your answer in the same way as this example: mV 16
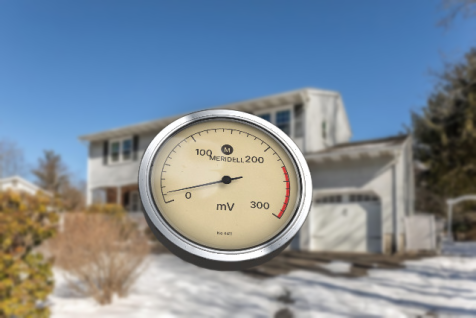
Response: mV 10
